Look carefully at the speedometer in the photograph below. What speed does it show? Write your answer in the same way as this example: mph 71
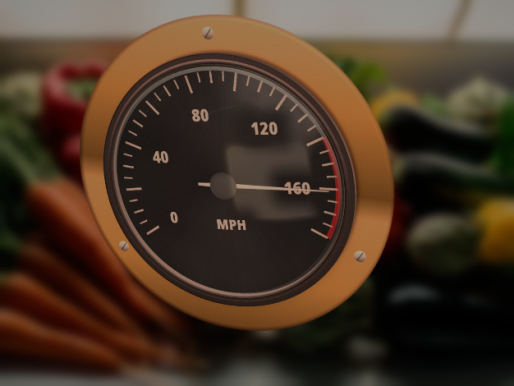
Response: mph 160
